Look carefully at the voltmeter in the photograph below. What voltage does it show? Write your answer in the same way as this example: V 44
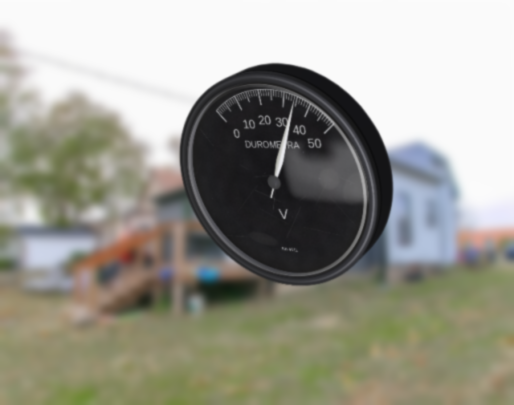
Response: V 35
